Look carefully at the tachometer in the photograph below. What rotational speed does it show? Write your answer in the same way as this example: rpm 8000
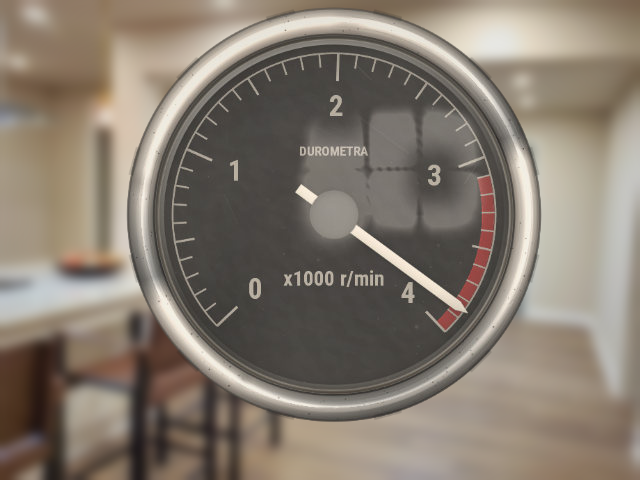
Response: rpm 3850
